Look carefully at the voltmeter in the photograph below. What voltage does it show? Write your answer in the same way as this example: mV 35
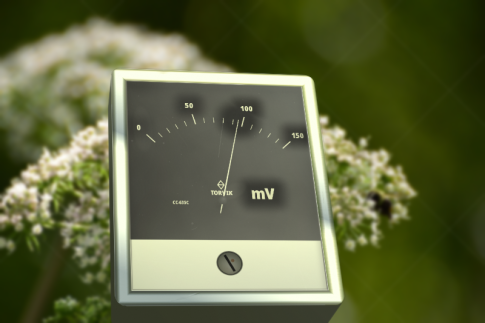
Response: mV 95
